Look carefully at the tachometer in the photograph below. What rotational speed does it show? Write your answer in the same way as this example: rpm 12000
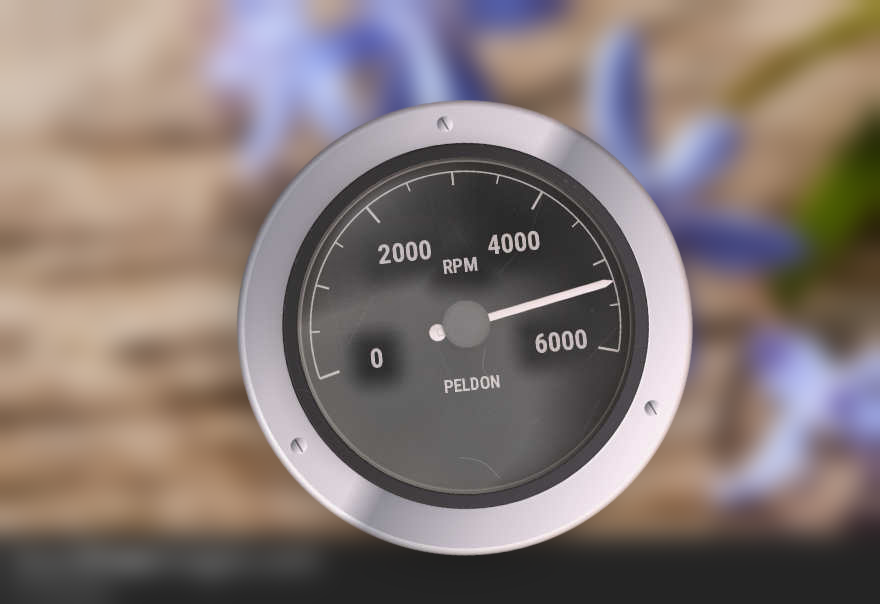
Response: rpm 5250
